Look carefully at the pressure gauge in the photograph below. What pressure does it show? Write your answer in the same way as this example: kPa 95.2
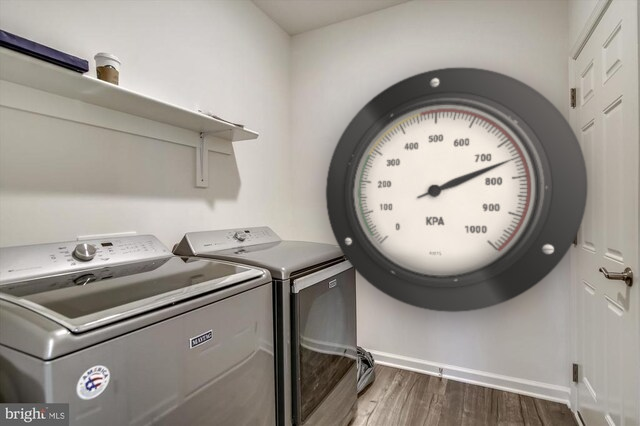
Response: kPa 750
